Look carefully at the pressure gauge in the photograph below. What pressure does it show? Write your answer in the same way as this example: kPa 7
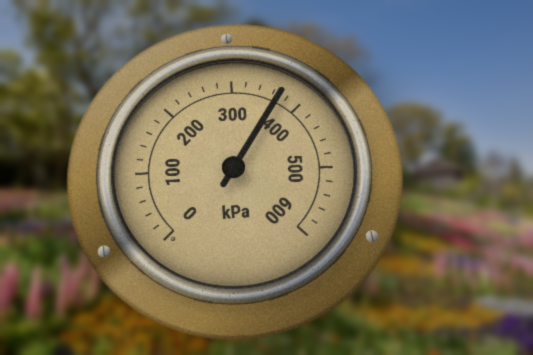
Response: kPa 370
